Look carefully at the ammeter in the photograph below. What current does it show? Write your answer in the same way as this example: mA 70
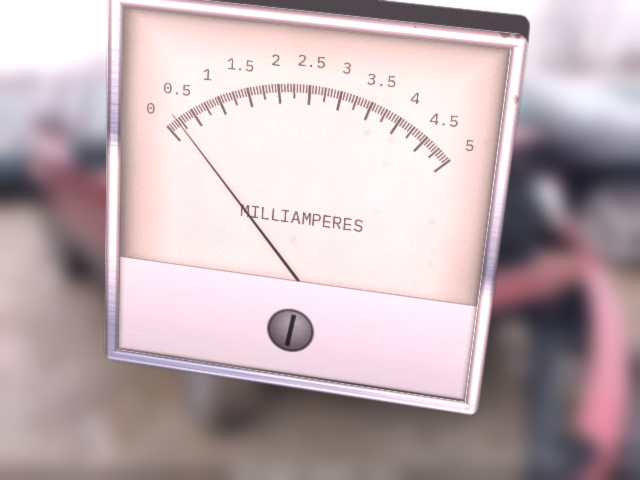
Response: mA 0.25
